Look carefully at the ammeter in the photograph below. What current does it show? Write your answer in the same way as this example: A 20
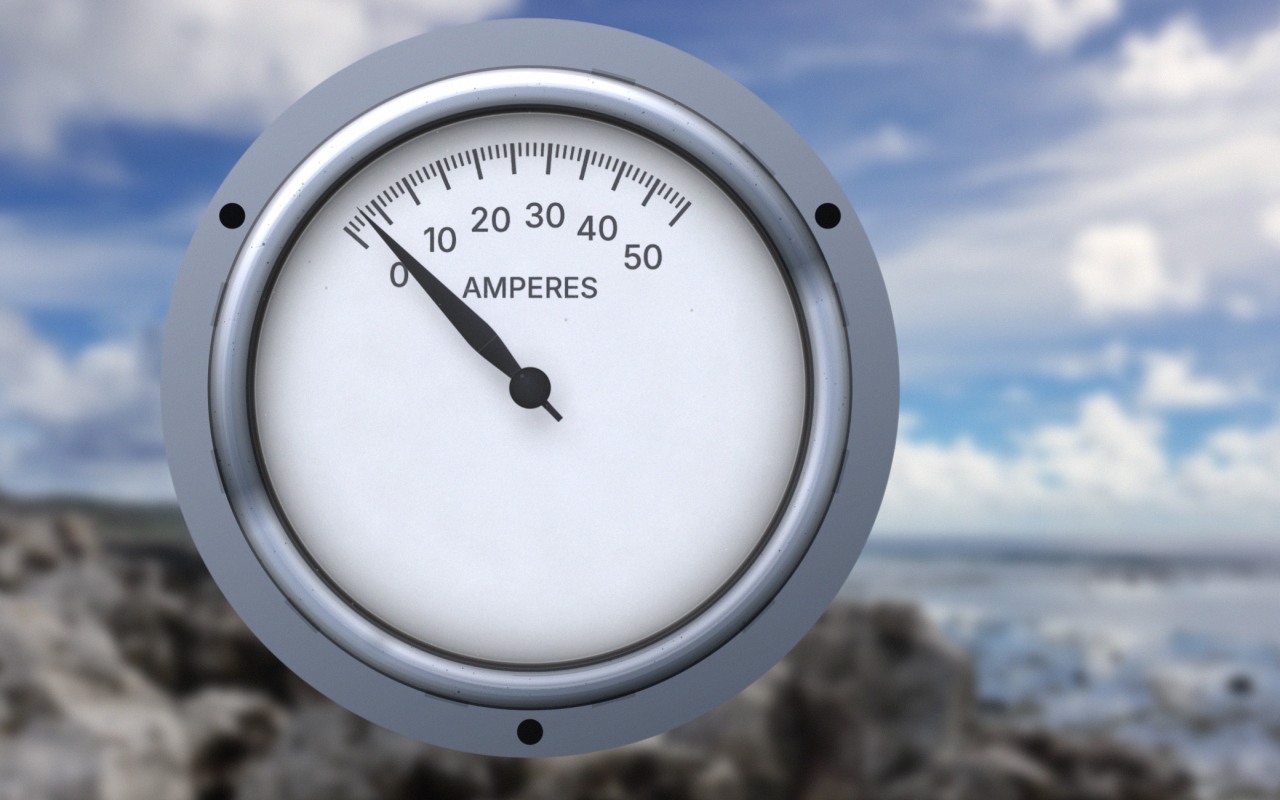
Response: A 3
